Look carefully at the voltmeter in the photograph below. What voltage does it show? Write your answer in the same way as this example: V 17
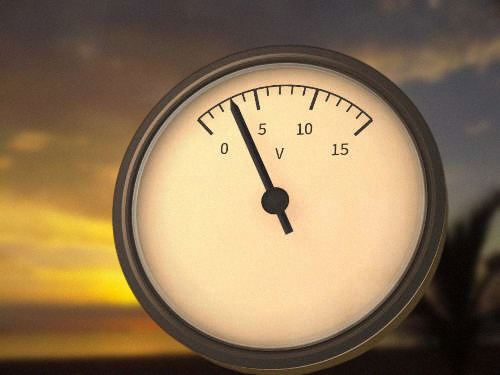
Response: V 3
